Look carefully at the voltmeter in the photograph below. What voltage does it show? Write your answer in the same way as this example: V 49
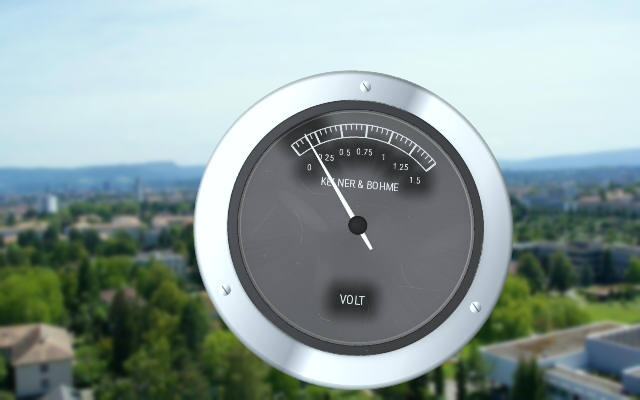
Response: V 0.15
